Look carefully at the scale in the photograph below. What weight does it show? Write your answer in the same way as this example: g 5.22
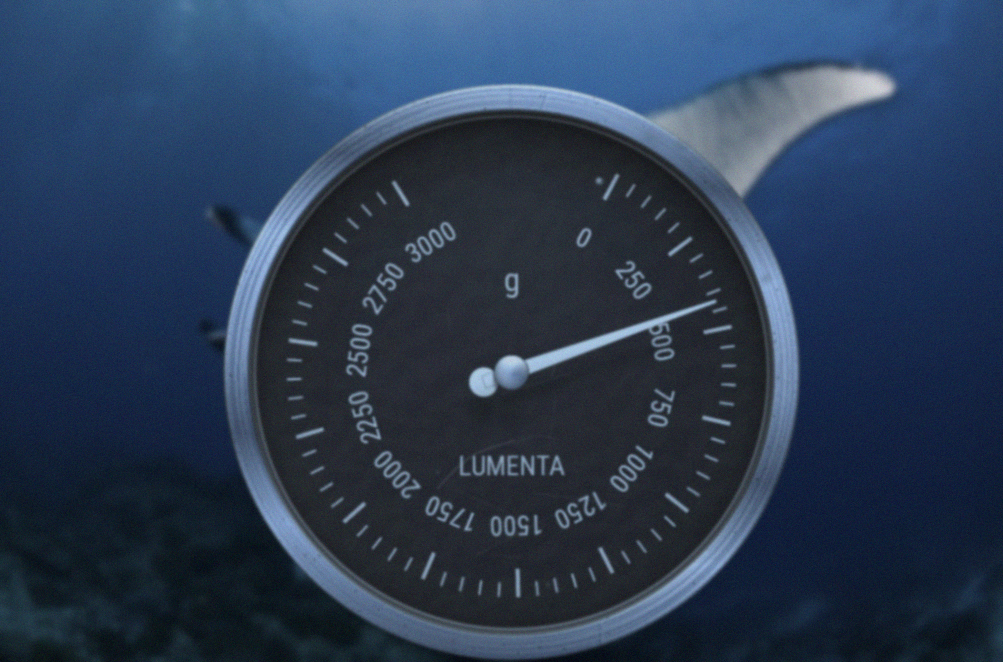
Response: g 425
